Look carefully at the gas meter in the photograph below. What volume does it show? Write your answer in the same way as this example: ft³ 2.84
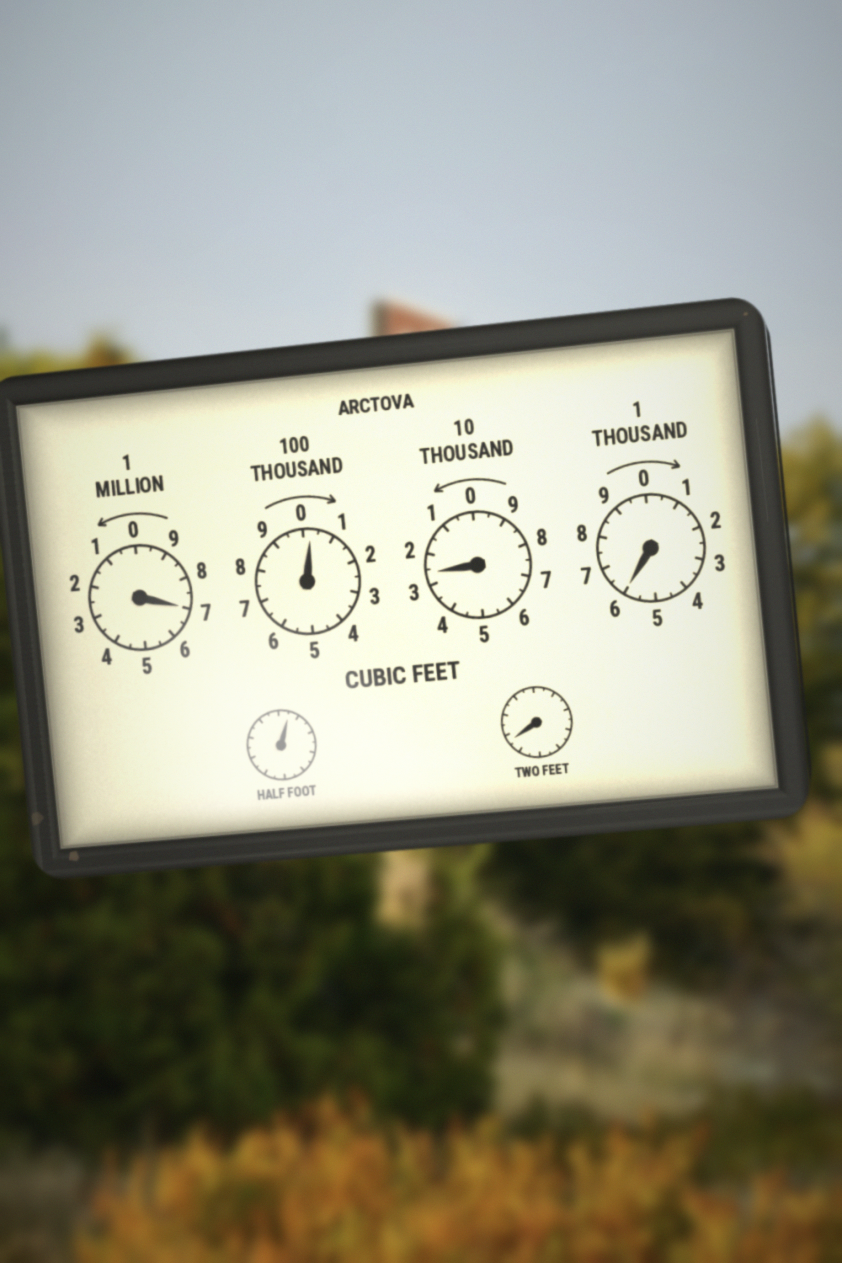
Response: ft³ 702600
